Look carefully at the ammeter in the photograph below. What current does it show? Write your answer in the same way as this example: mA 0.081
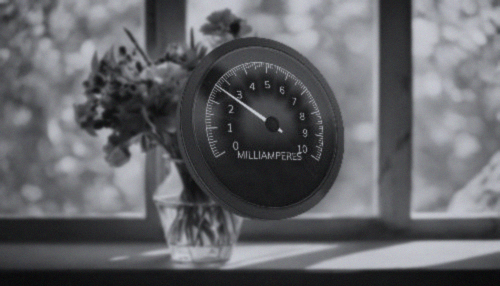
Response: mA 2.5
